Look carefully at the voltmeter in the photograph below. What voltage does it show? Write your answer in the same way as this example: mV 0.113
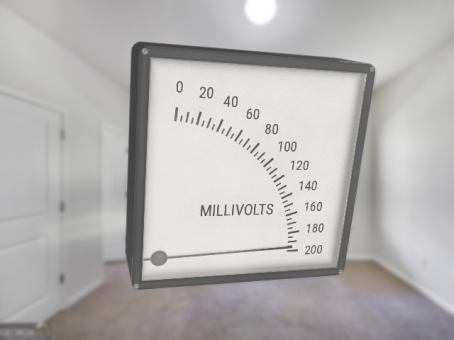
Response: mV 195
